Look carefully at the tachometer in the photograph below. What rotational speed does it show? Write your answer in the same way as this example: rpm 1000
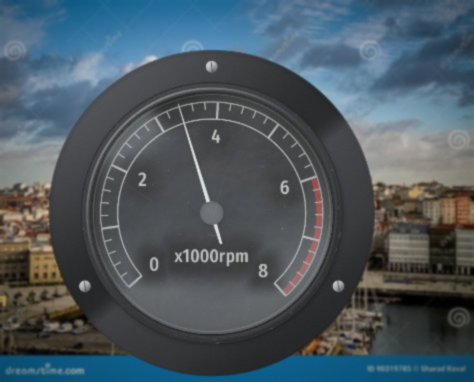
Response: rpm 3400
